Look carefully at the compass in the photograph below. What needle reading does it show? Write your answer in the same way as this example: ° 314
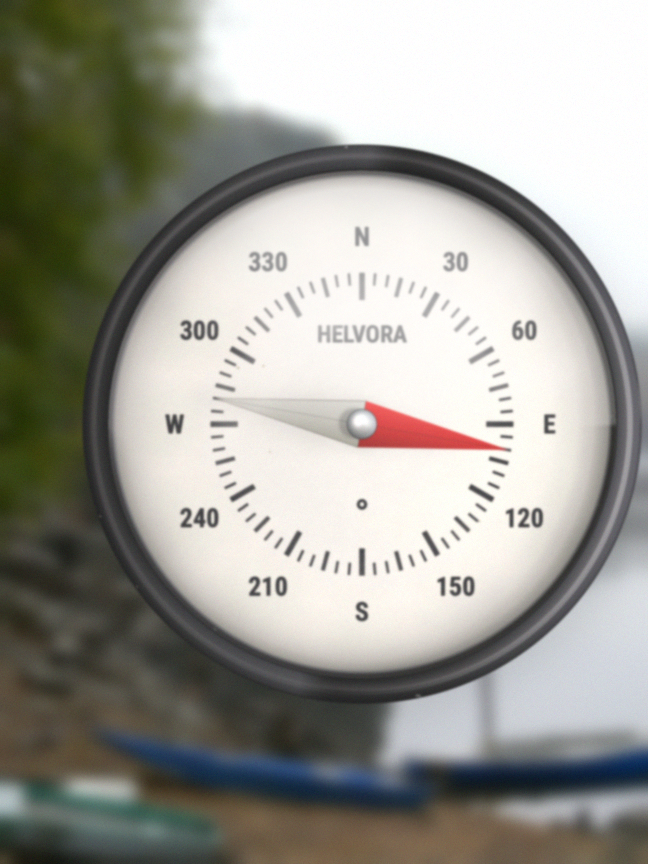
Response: ° 100
